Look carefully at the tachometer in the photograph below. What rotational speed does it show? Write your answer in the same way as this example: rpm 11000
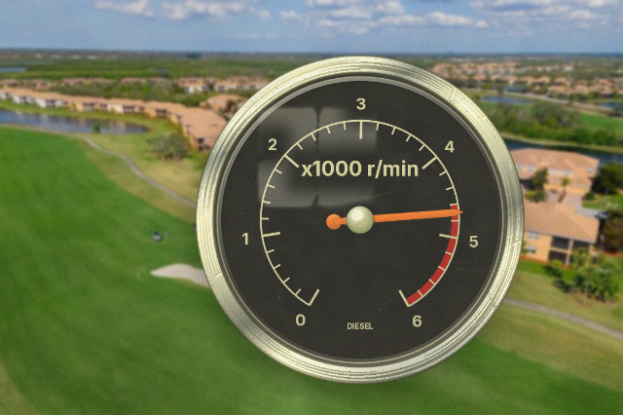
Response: rpm 4700
